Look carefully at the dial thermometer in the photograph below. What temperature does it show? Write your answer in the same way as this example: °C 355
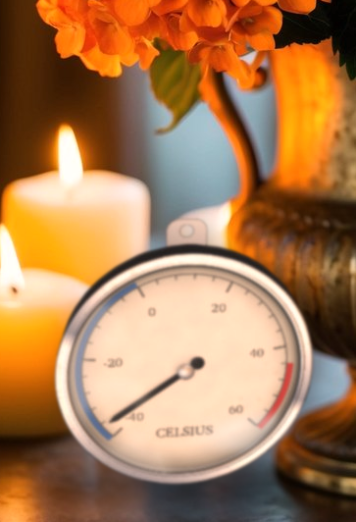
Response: °C -36
